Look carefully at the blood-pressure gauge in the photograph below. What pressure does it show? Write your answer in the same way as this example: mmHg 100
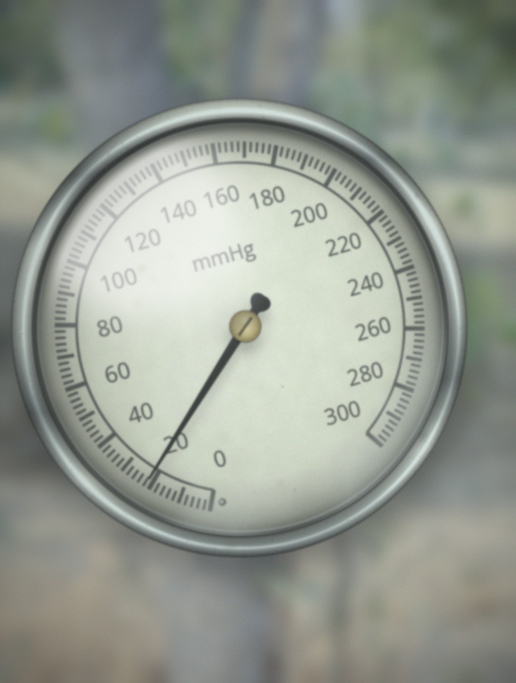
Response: mmHg 22
